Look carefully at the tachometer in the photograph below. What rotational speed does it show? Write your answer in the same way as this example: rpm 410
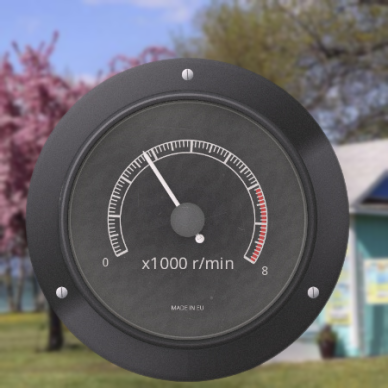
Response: rpm 2800
